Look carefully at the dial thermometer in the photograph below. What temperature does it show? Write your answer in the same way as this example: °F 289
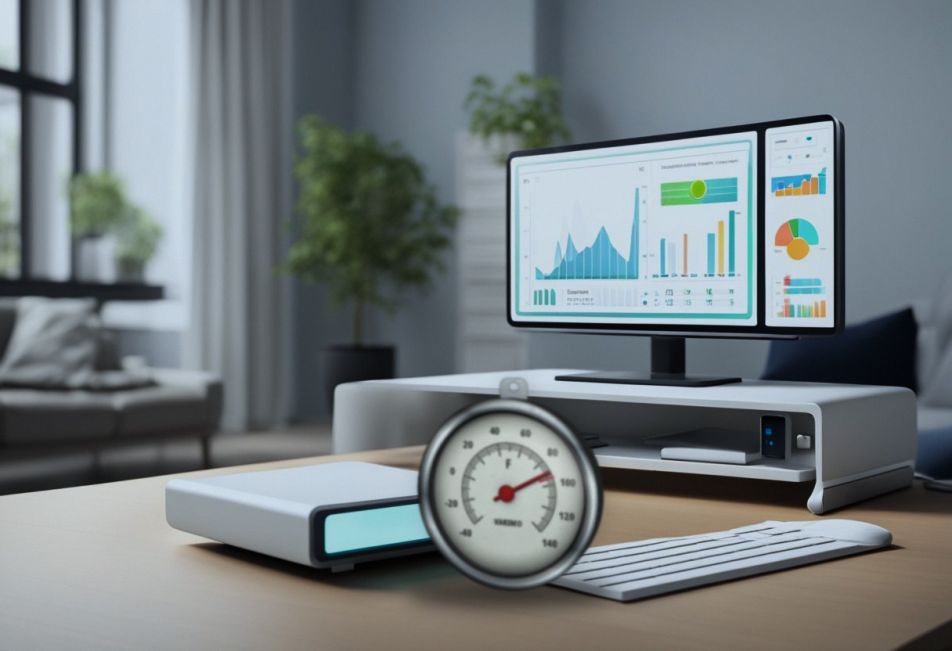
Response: °F 90
